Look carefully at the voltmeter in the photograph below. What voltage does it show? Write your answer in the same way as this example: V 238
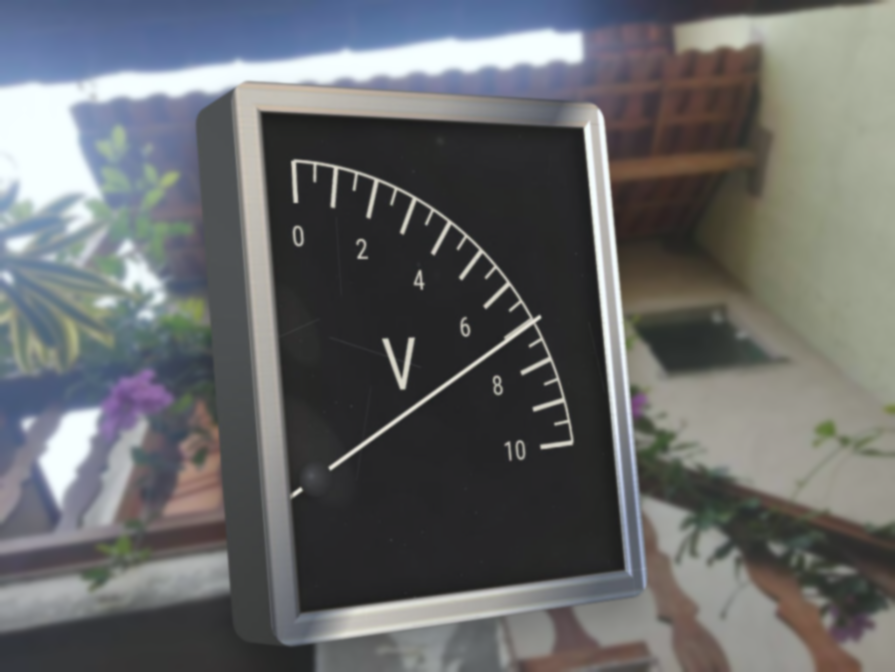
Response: V 7
